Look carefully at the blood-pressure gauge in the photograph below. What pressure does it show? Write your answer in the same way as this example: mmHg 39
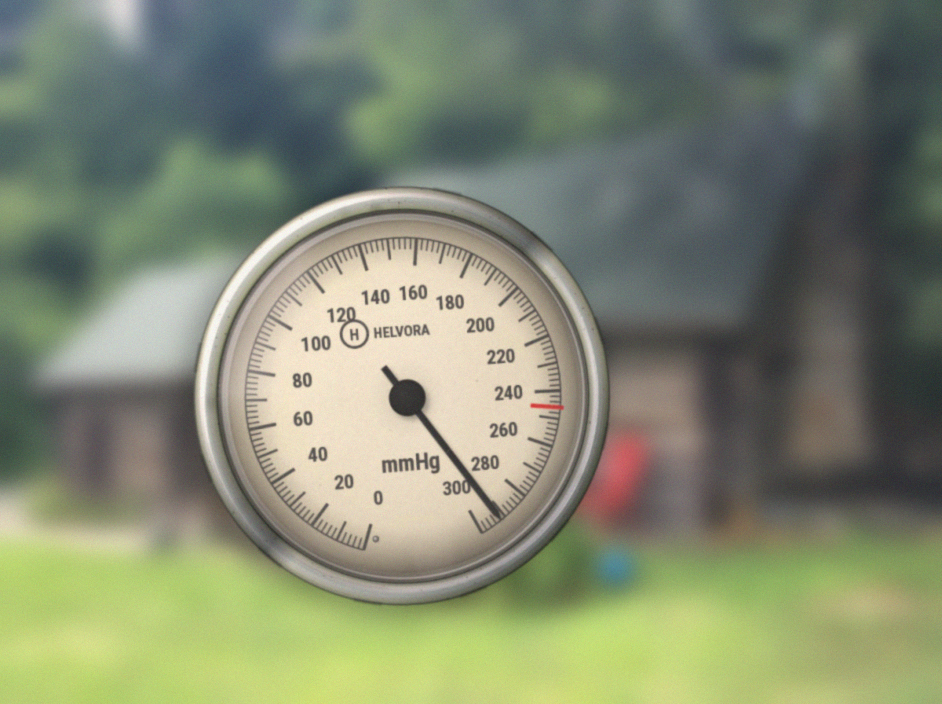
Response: mmHg 292
